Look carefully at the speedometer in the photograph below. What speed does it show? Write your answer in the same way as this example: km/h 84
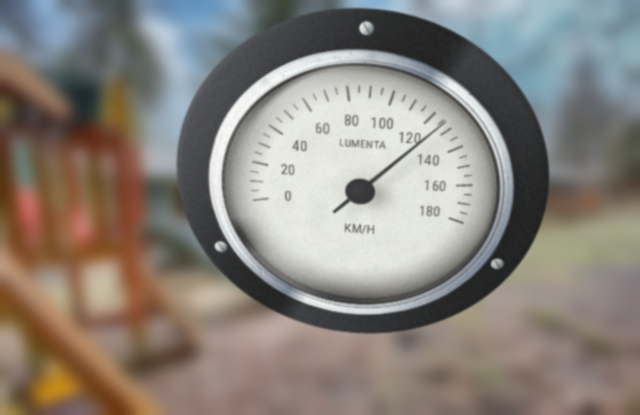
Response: km/h 125
